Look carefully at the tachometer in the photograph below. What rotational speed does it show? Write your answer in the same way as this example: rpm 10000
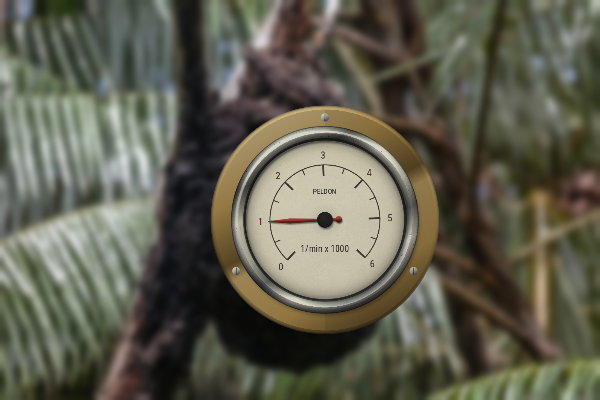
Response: rpm 1000
